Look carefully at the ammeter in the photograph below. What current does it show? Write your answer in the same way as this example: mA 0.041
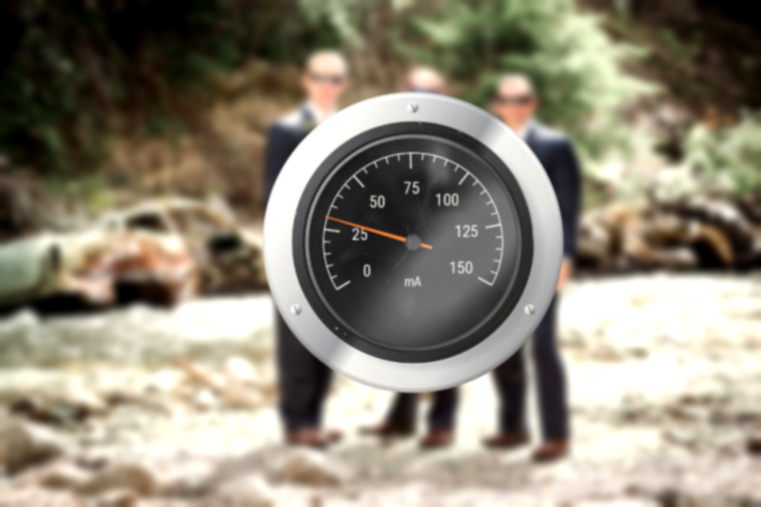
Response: mA 30
